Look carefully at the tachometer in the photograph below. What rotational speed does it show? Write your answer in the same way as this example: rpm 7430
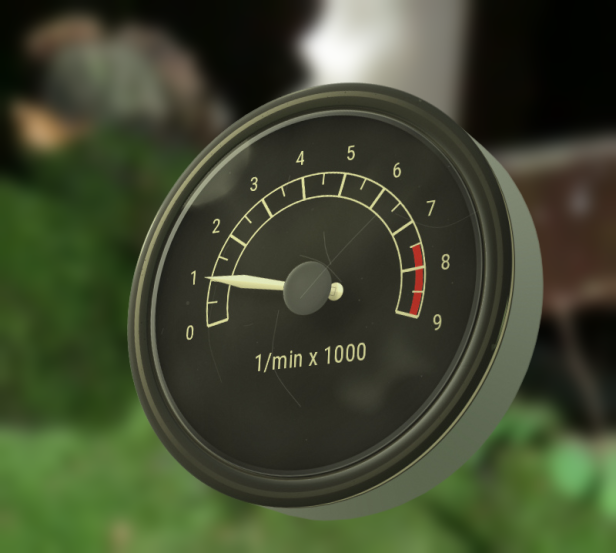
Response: rpm 1000
